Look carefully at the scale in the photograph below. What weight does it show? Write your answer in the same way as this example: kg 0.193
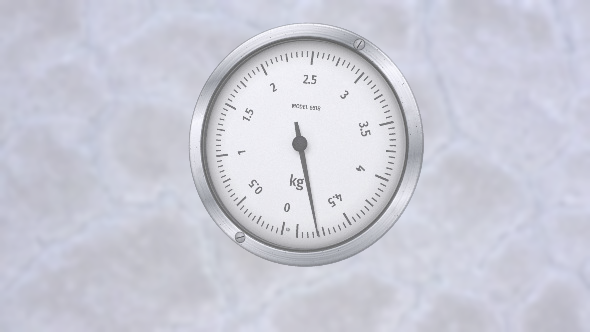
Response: kg 4.8
